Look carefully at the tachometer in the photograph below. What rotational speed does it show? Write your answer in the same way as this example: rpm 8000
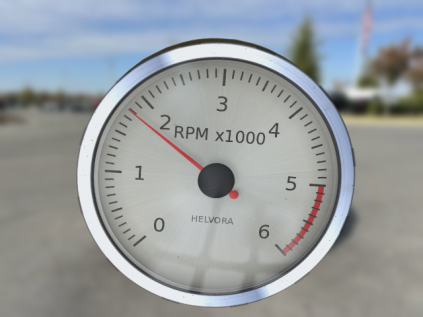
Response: rpm 1800
